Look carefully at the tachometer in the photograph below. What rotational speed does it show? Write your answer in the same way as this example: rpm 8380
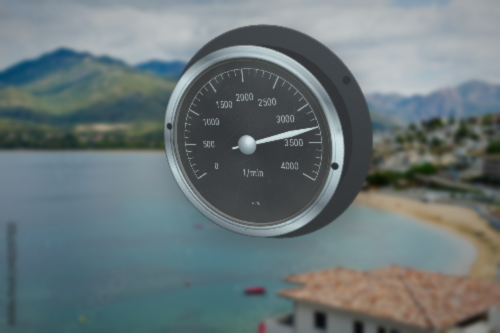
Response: rpm 3300
